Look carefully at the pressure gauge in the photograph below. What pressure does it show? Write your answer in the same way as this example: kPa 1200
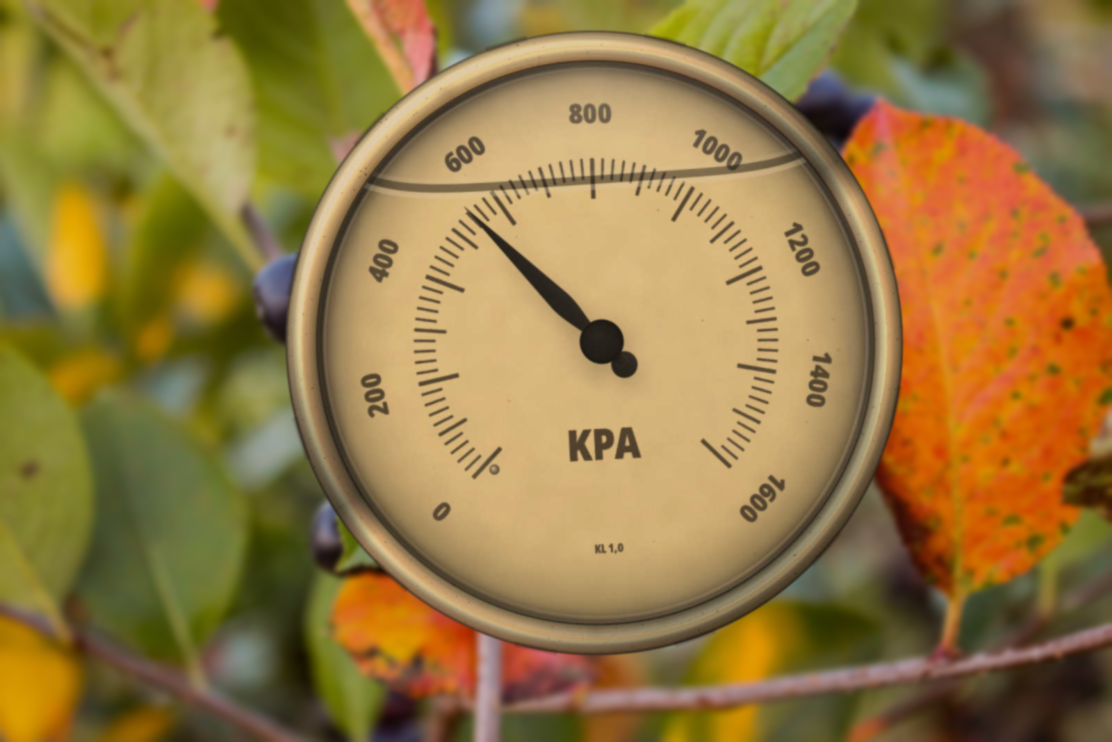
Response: kPa 540
